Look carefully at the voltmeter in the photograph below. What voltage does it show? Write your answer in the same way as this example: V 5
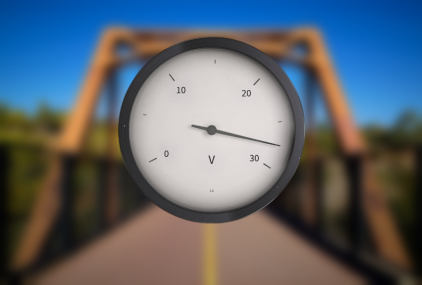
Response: V 27.5
